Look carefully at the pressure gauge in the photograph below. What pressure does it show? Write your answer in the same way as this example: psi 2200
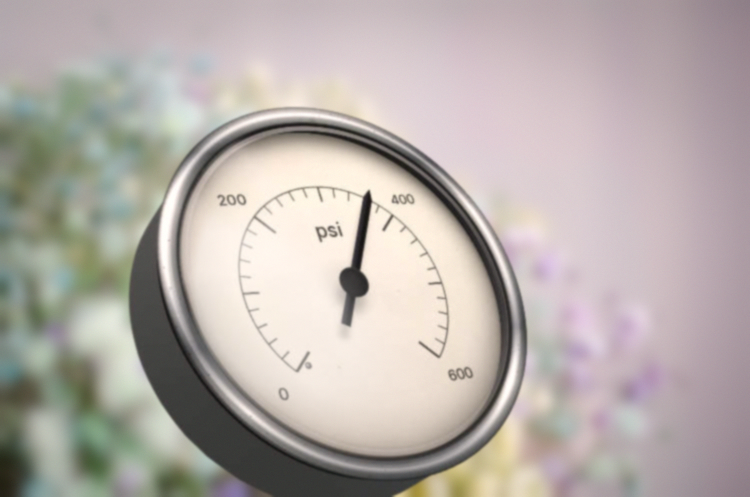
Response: psi 360
